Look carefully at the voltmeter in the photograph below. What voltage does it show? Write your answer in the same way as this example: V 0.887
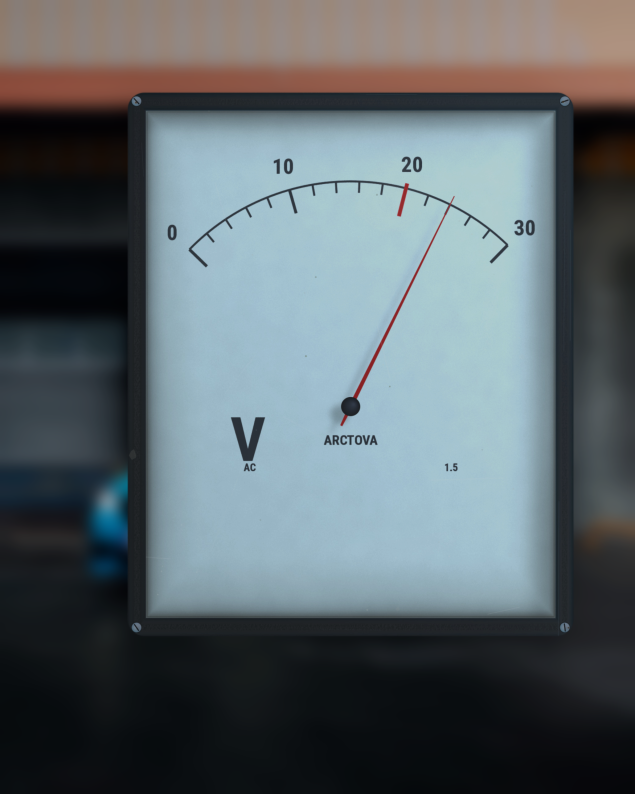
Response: V 24
